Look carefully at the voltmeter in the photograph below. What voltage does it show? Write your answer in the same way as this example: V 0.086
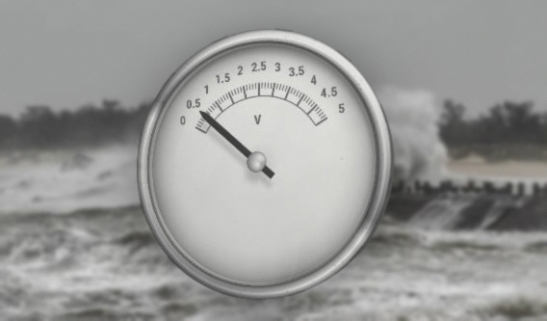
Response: V 0.5
